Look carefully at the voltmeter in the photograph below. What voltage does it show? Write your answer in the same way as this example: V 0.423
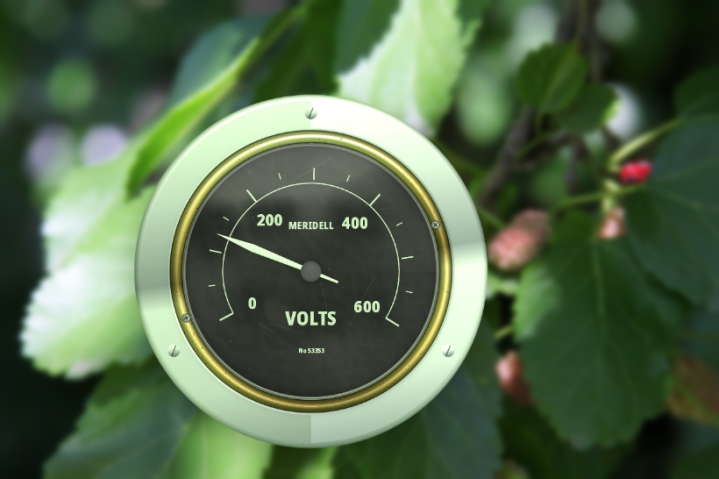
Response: V 125
